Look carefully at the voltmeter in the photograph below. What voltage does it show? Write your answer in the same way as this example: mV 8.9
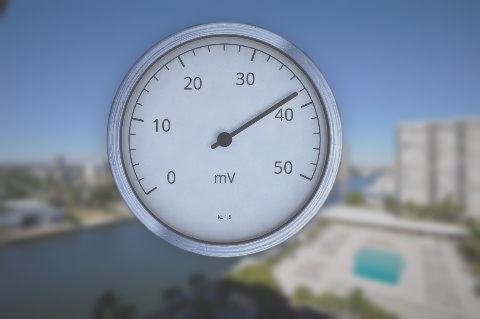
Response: mV 38
